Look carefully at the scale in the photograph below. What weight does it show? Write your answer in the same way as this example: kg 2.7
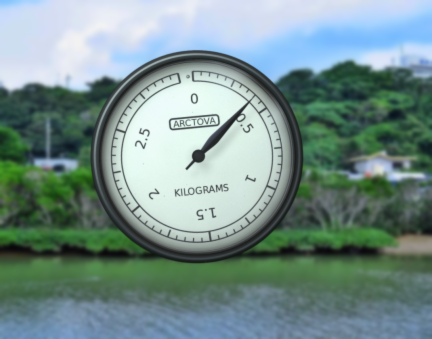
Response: kg 0.4
